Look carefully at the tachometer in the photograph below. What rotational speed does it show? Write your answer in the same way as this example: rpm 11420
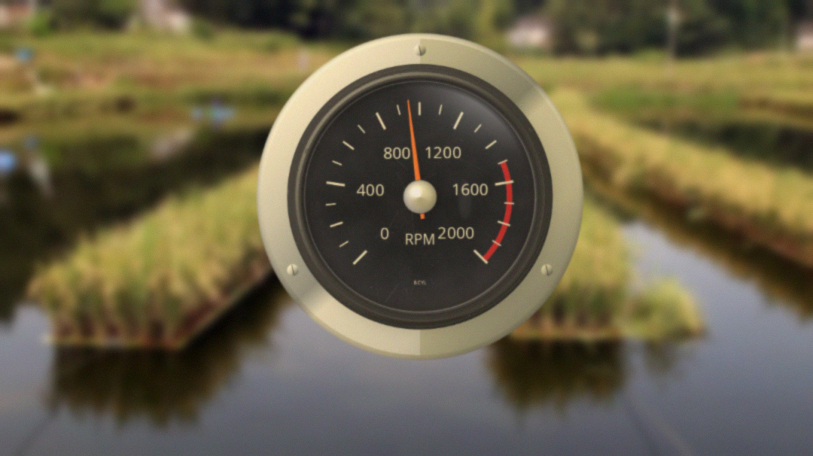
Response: rpm 950
